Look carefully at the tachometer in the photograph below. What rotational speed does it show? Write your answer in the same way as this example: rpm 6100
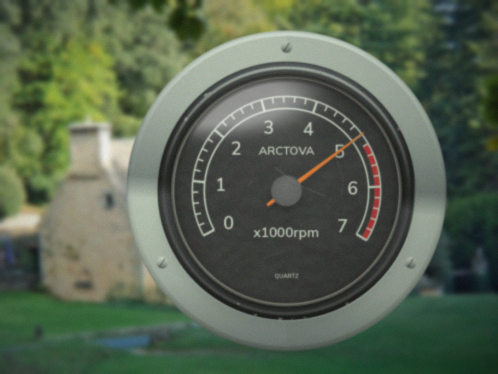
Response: rpm 5000
